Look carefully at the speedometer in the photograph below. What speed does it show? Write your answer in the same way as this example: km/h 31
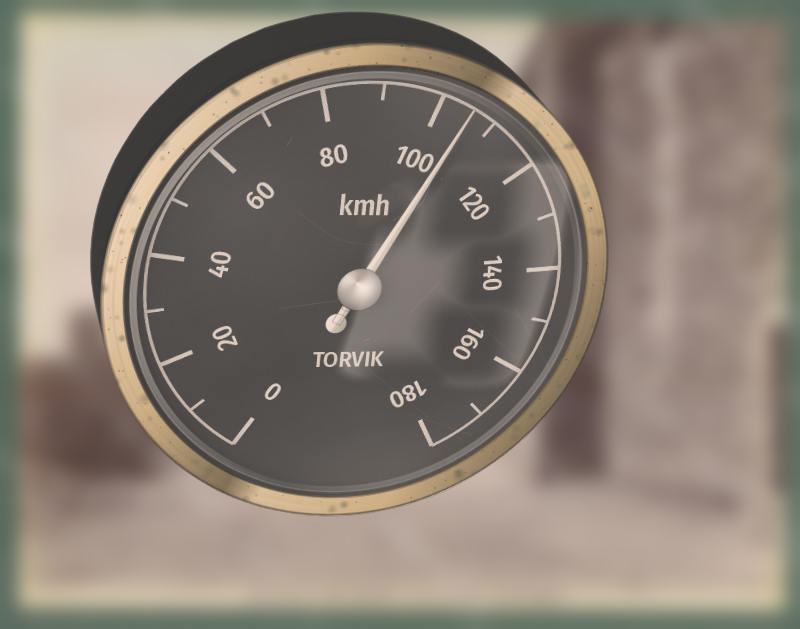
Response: km/h 105
